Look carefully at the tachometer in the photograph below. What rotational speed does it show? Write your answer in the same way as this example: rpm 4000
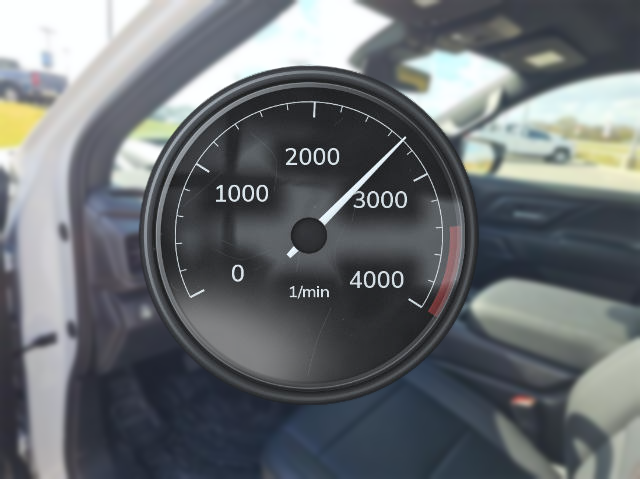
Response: rpm 2700
